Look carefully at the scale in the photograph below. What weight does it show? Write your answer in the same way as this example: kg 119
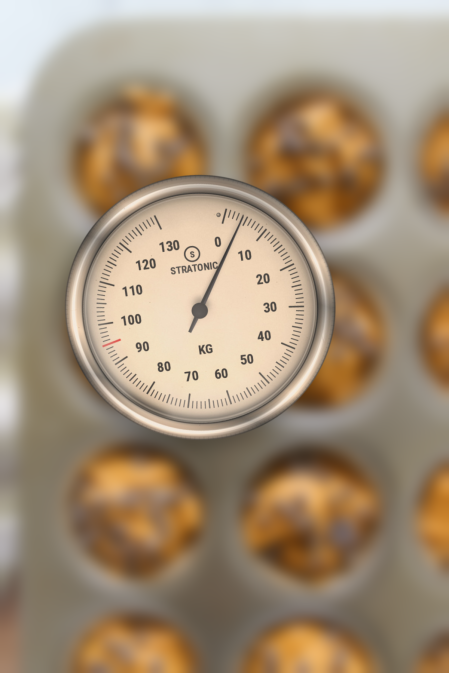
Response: kg 4
